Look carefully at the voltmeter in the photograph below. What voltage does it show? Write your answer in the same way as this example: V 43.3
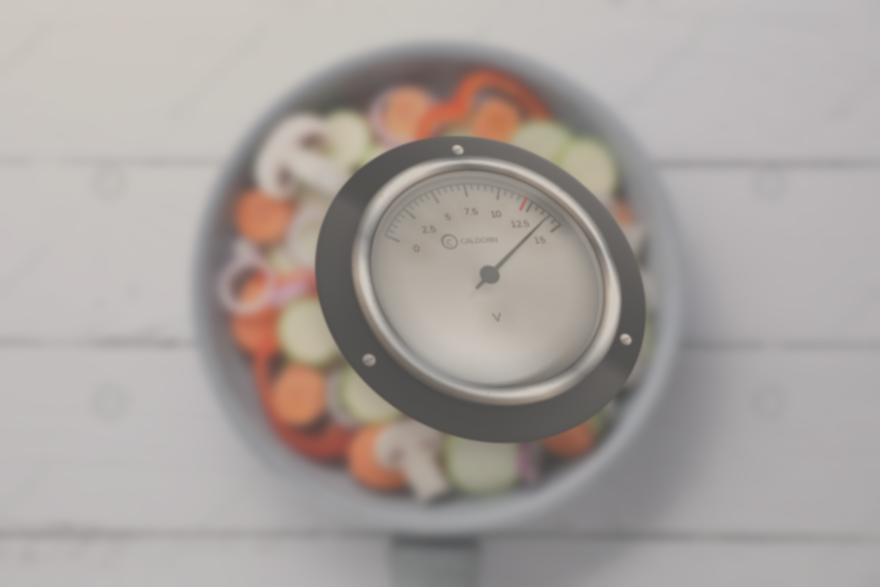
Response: V 14
